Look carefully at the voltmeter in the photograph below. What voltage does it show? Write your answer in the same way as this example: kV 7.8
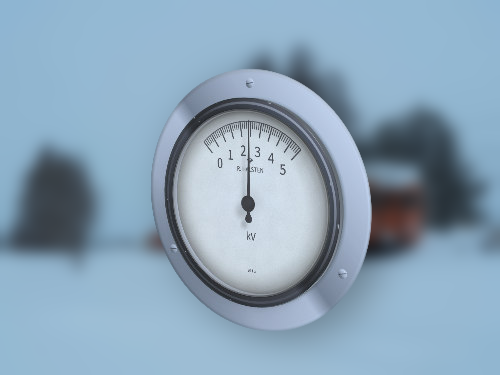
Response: kV 2.5
